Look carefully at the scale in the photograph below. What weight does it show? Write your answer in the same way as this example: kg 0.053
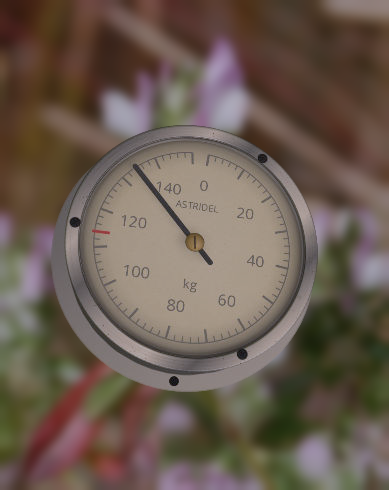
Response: kg 134
